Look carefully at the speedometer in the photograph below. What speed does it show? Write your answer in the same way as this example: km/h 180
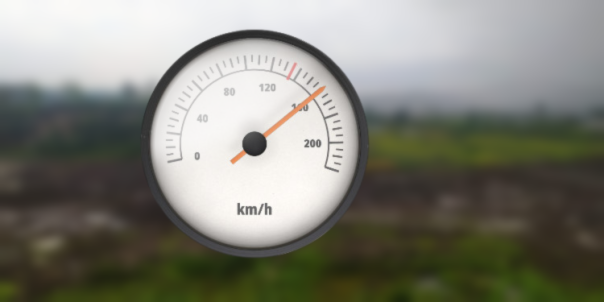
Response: km/h 160
